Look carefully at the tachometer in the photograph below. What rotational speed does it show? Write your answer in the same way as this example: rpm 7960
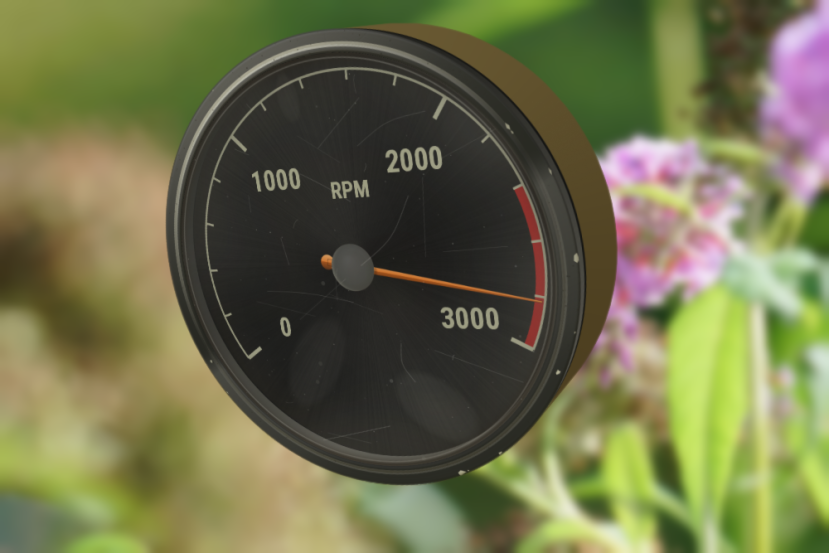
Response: rpm 2800
